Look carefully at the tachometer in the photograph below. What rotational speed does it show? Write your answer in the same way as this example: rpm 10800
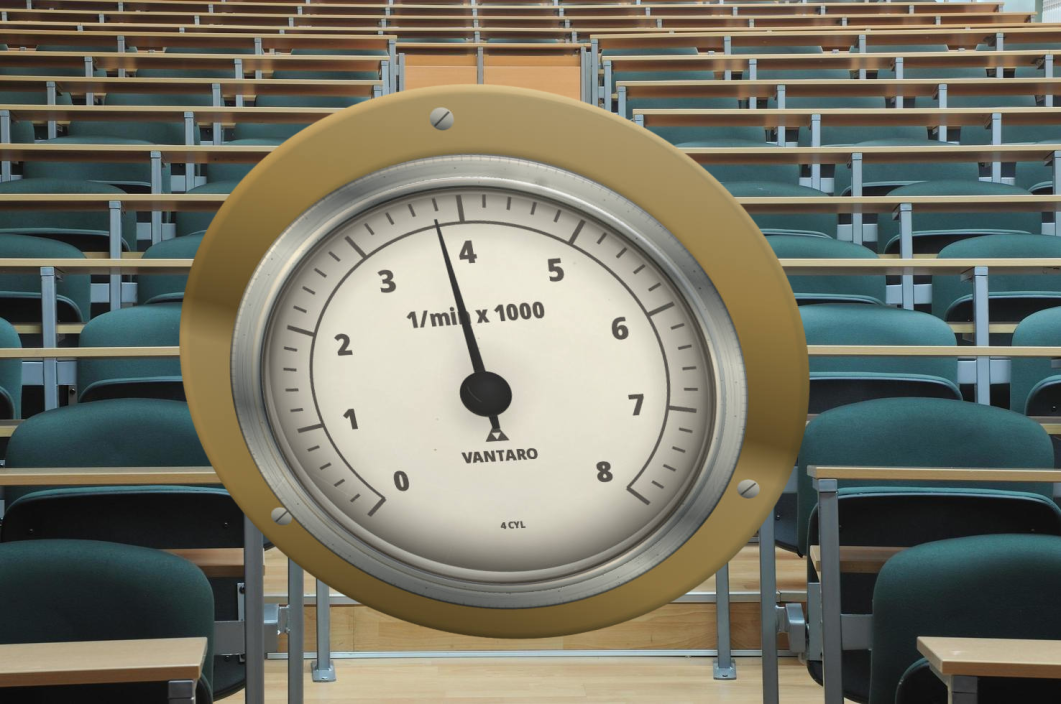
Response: rpm 3800
